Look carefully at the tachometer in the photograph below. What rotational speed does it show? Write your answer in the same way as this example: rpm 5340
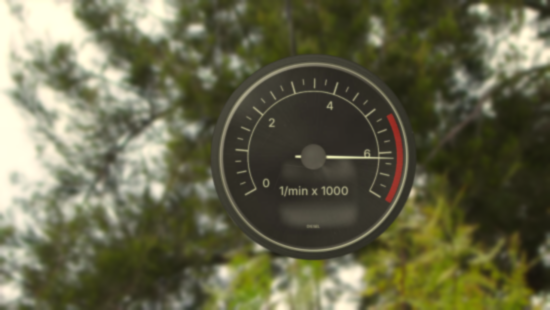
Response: rpm 6125
